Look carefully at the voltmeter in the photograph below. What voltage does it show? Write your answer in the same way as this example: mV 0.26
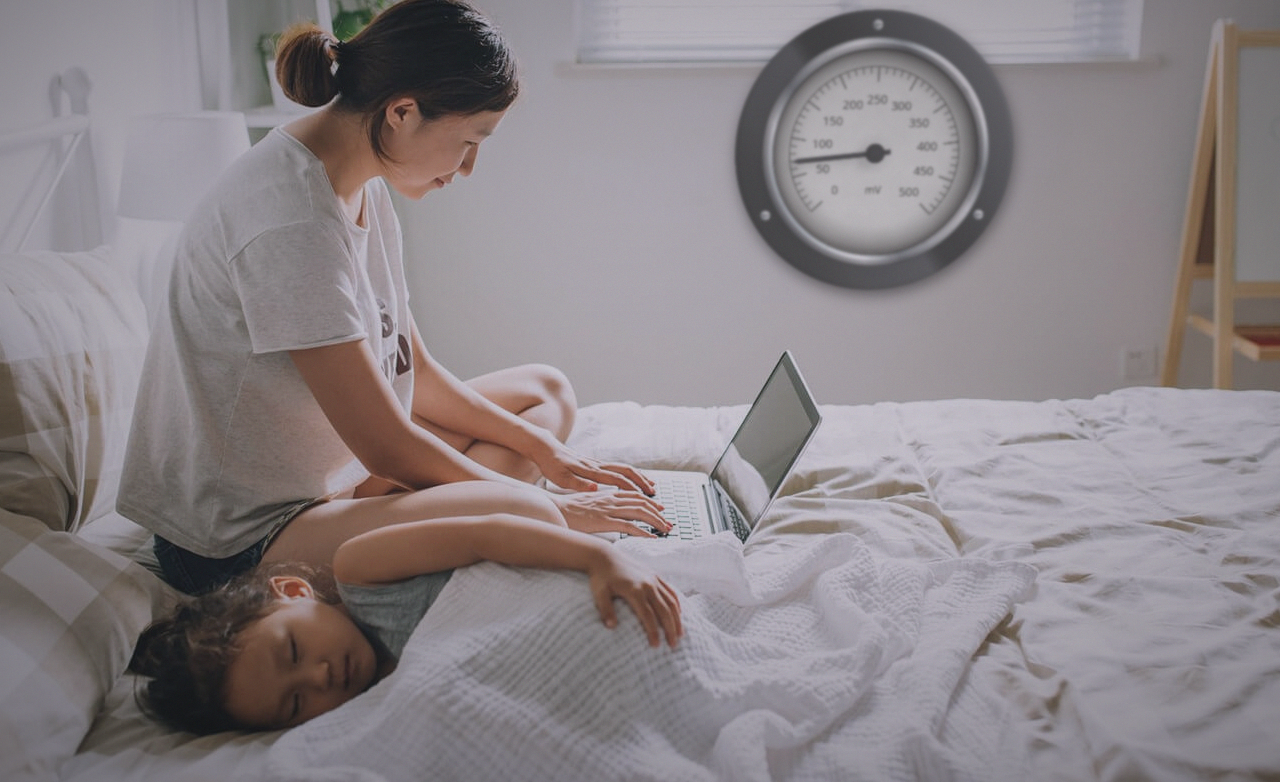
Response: mV 70
